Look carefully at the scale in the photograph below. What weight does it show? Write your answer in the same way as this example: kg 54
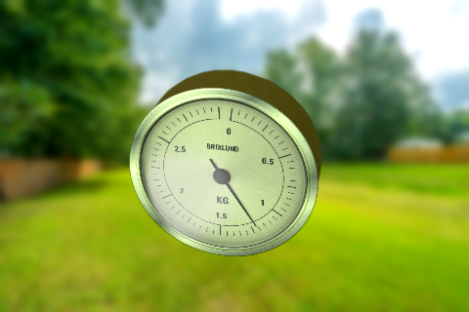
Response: kg 1.2
